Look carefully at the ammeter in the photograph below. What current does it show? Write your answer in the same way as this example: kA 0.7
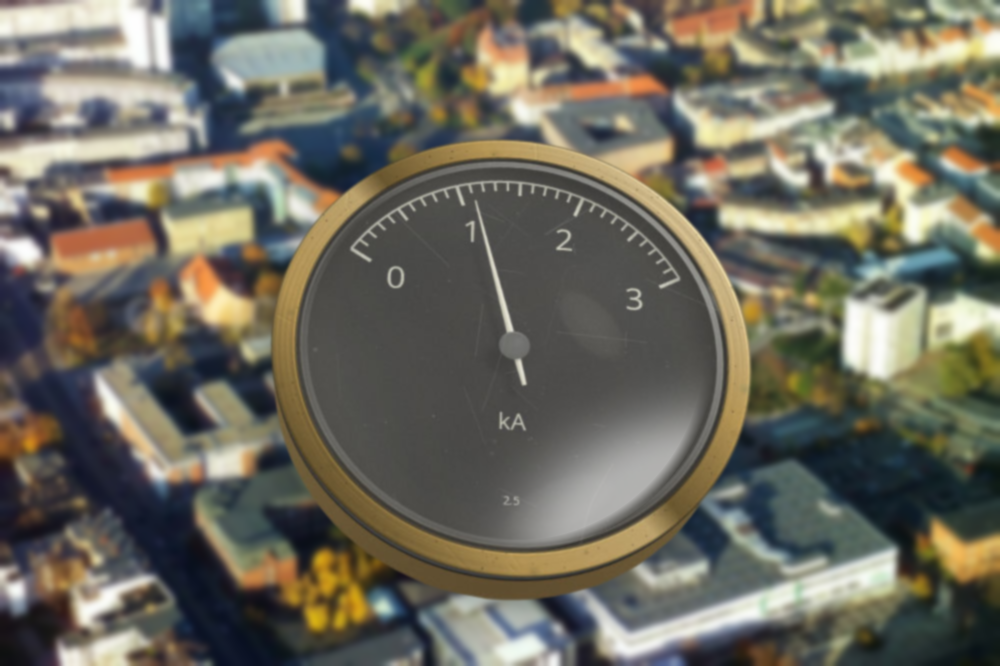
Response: kA 1.1
